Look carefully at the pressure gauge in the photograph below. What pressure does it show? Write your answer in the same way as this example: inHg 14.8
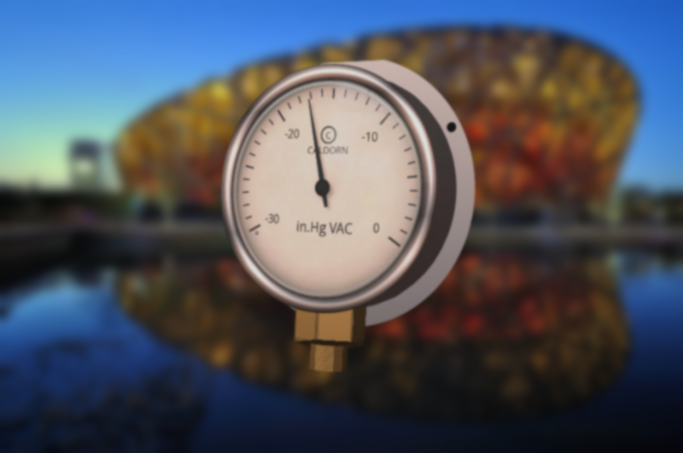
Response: inHg -17
